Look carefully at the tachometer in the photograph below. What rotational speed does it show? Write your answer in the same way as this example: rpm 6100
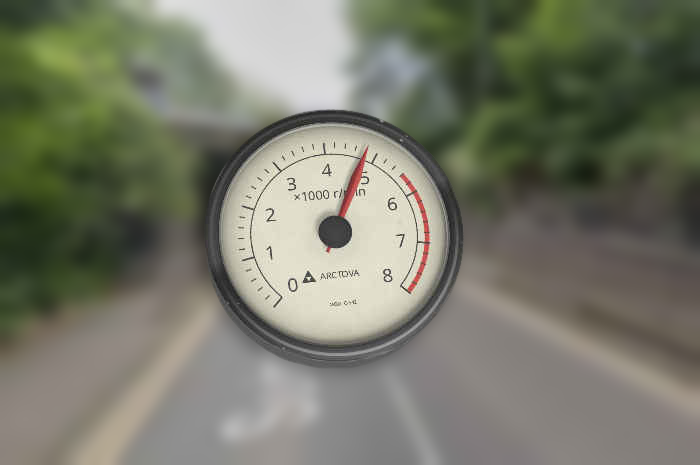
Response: rpm 4800
